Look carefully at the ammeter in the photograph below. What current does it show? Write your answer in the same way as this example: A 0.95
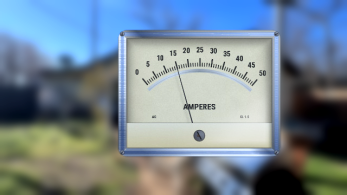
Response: A 15
